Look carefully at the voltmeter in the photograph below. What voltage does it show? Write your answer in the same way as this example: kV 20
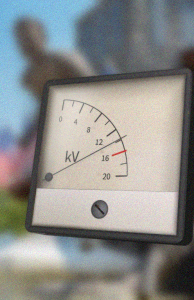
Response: kV 14
